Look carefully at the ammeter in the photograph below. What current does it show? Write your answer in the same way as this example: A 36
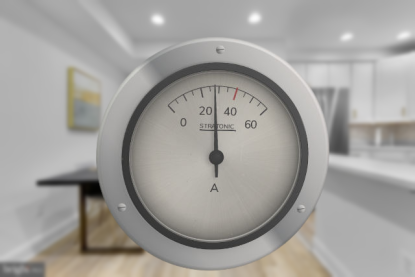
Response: A 27.5
